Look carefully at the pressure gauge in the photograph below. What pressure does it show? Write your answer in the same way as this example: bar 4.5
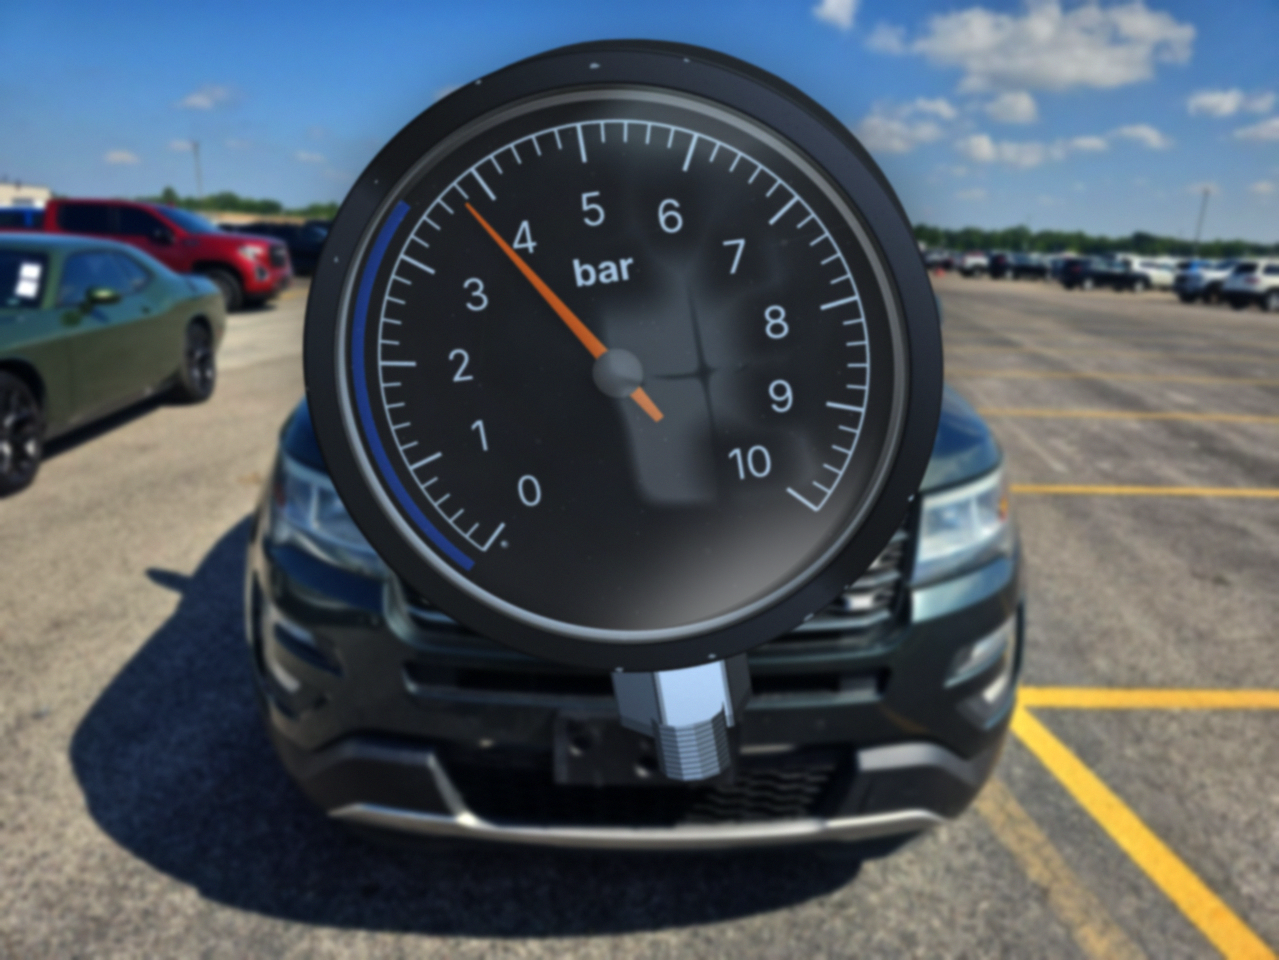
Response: bar 3.8
